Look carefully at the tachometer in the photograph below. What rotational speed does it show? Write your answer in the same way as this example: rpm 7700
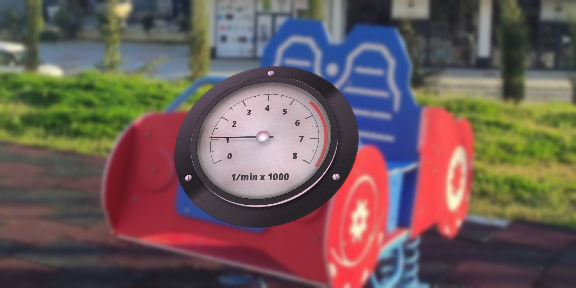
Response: rpm 1000
